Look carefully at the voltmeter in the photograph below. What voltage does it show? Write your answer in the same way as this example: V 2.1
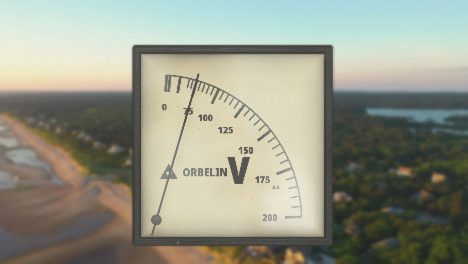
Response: V 75
